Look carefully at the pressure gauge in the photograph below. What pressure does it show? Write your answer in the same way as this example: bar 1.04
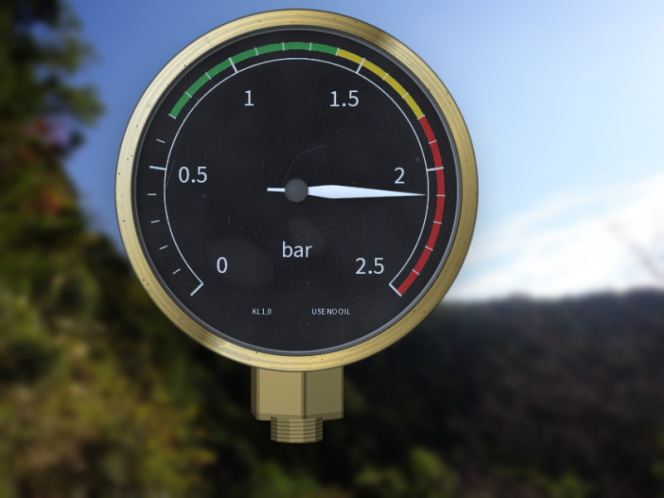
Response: bar 2.1
